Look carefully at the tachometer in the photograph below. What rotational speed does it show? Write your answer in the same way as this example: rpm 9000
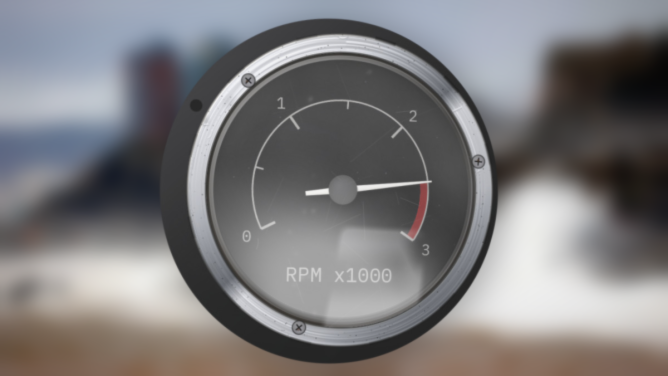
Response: rpm 2500
